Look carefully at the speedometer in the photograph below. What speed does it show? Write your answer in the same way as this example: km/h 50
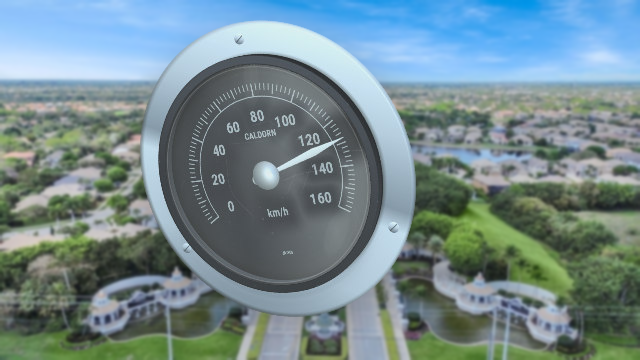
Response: km/h 128
